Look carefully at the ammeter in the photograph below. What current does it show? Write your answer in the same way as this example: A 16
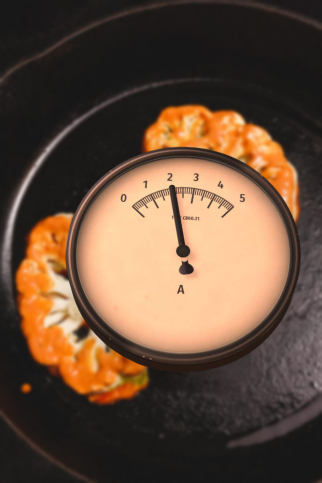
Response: A 2
